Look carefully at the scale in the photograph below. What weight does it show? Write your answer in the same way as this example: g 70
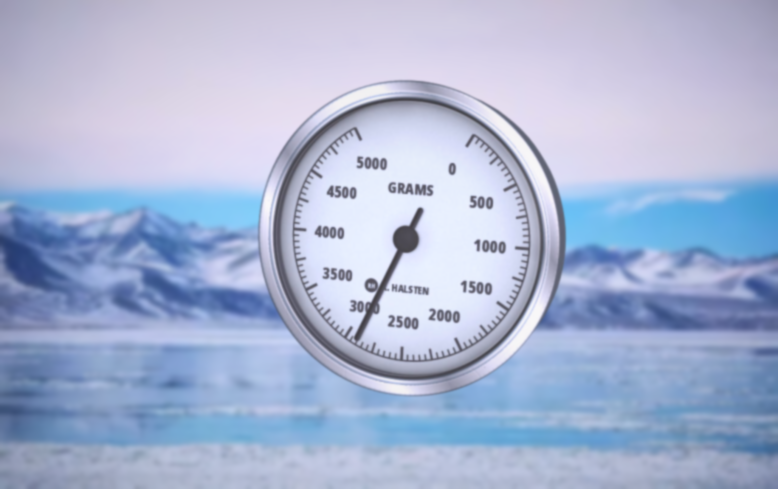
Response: g 2900
